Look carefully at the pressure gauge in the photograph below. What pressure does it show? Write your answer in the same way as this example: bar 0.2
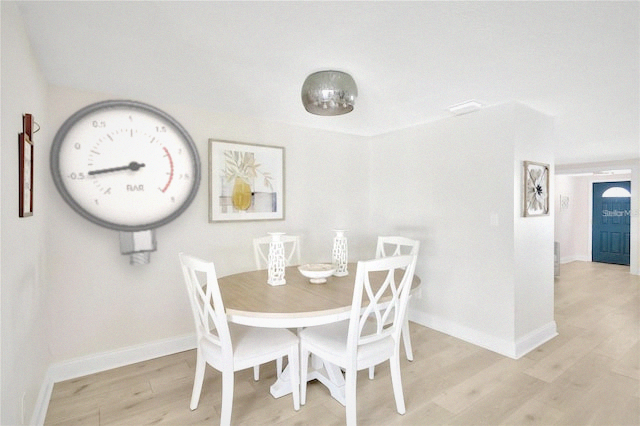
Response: bar -0.5
